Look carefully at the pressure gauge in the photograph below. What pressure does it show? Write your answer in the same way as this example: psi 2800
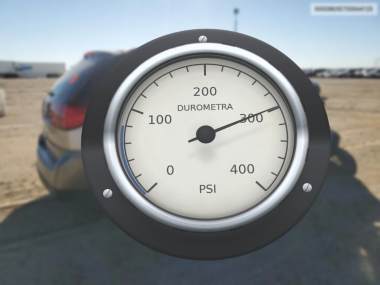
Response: psi 300
